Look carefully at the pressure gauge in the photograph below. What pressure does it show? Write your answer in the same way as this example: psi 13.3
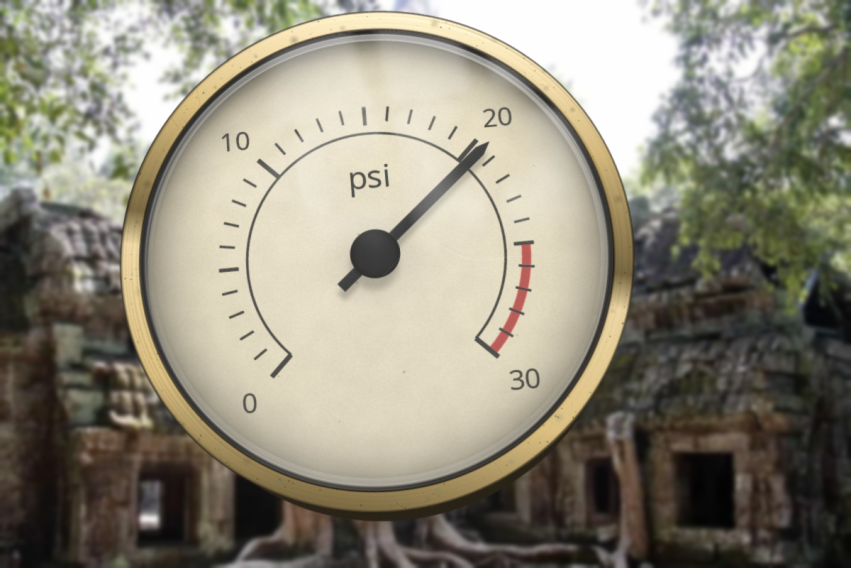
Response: psi 20.5
